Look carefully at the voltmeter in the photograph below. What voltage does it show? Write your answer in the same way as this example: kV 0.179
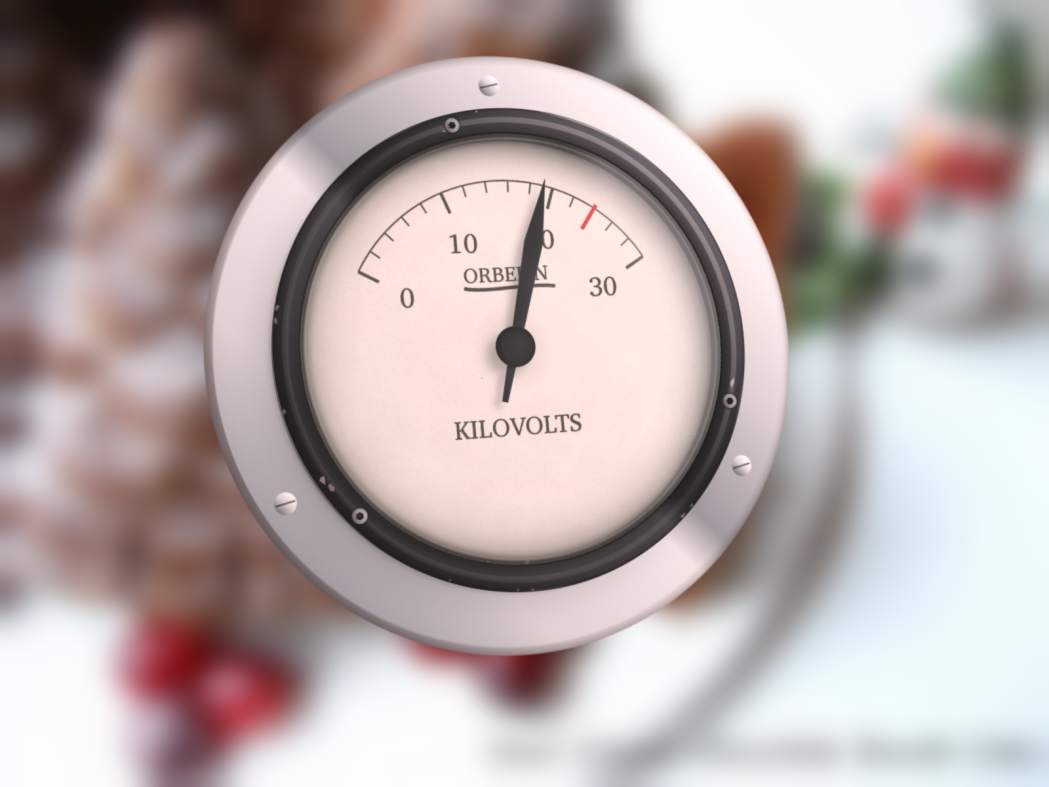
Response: kV 19
